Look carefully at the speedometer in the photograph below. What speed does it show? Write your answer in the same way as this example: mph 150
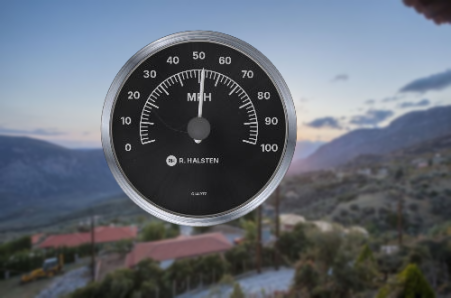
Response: mph 52
